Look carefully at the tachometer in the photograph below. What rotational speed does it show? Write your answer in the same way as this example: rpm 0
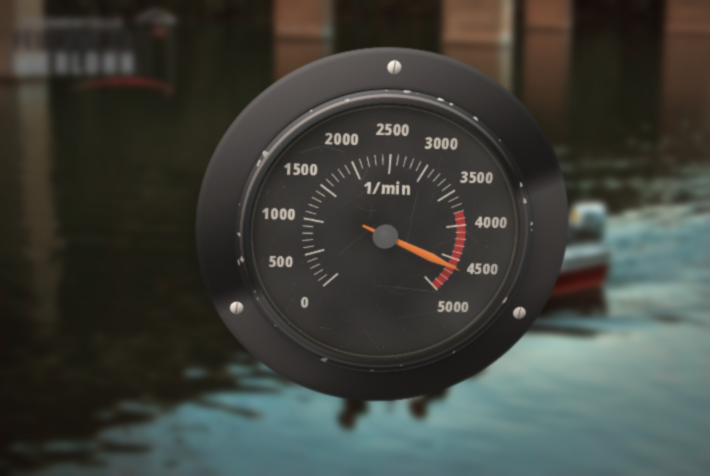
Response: rpm 4600
